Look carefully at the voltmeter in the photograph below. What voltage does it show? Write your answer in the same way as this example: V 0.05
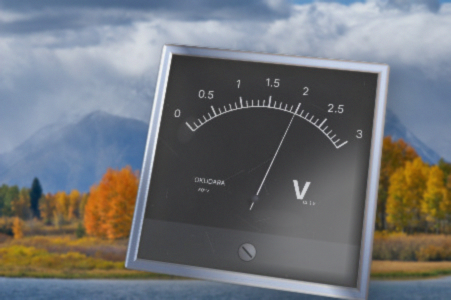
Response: V 2
